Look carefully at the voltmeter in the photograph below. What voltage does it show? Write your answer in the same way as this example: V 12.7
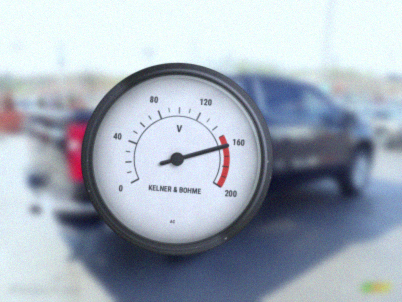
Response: V 160
